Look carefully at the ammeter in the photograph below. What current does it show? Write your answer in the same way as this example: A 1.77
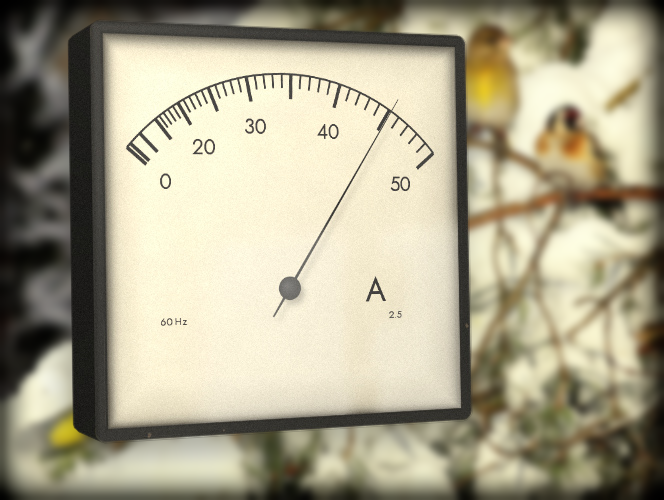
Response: A 45
